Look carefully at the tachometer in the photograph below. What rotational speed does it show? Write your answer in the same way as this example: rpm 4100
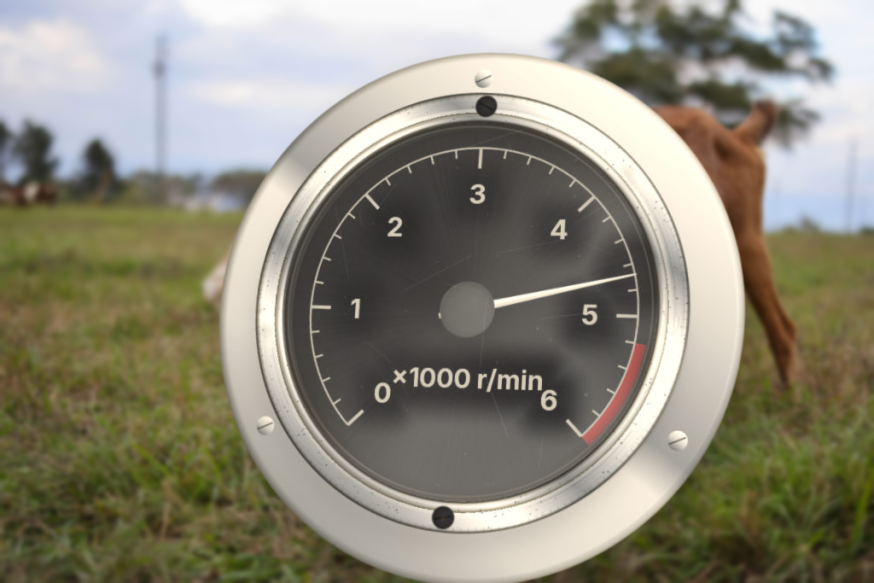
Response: rpm 4700
